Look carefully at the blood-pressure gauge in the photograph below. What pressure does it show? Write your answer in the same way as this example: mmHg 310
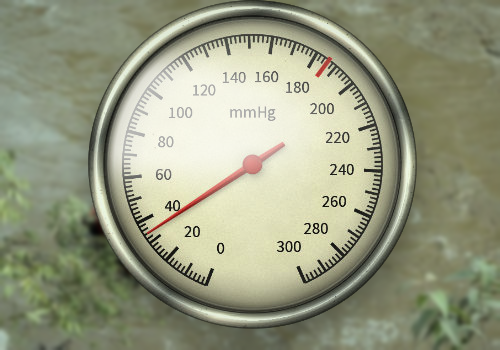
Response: mmHg 34
